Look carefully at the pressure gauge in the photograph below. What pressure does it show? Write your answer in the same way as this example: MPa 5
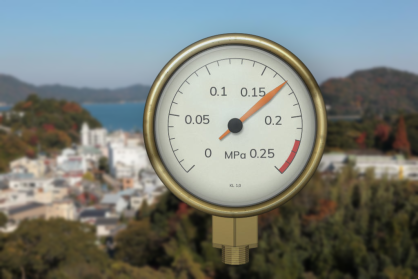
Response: MPa 0.17
